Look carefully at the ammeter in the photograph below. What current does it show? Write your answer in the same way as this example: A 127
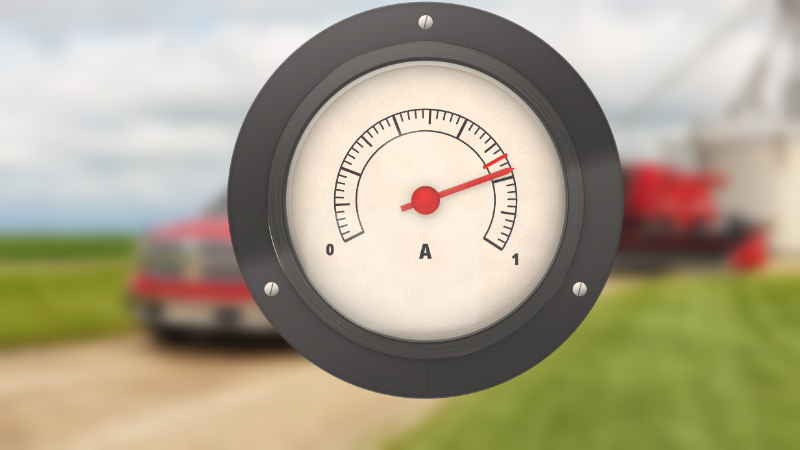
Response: A 0.78
